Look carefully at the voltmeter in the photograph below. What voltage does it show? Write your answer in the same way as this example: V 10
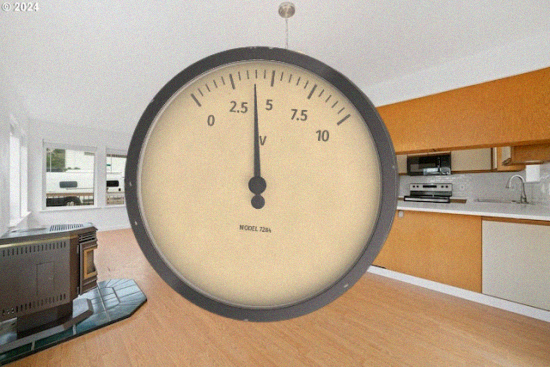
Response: V 4
